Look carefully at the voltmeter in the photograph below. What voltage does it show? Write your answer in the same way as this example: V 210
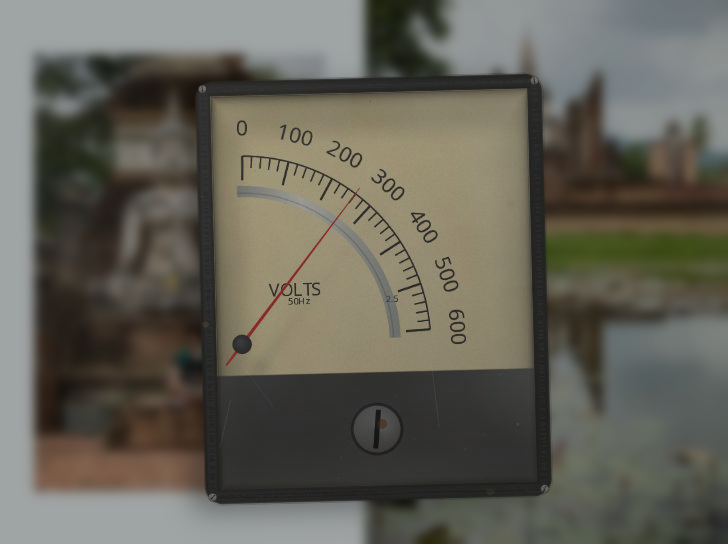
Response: V 260
